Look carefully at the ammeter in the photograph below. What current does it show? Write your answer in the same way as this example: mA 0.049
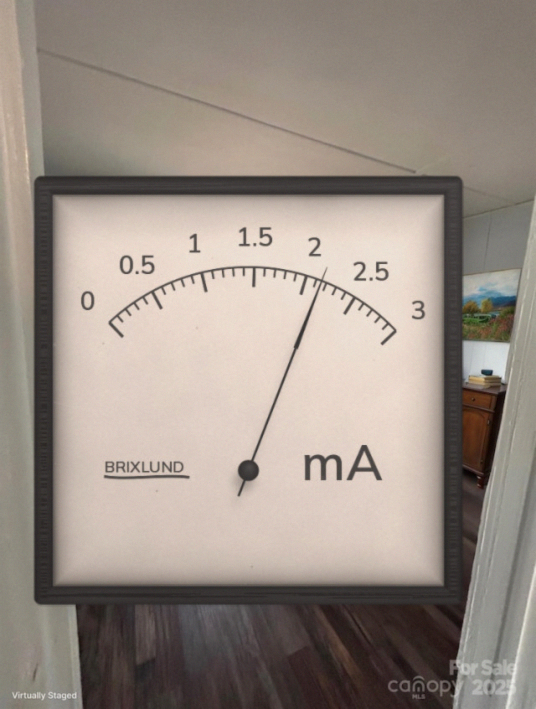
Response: mA 2.15
